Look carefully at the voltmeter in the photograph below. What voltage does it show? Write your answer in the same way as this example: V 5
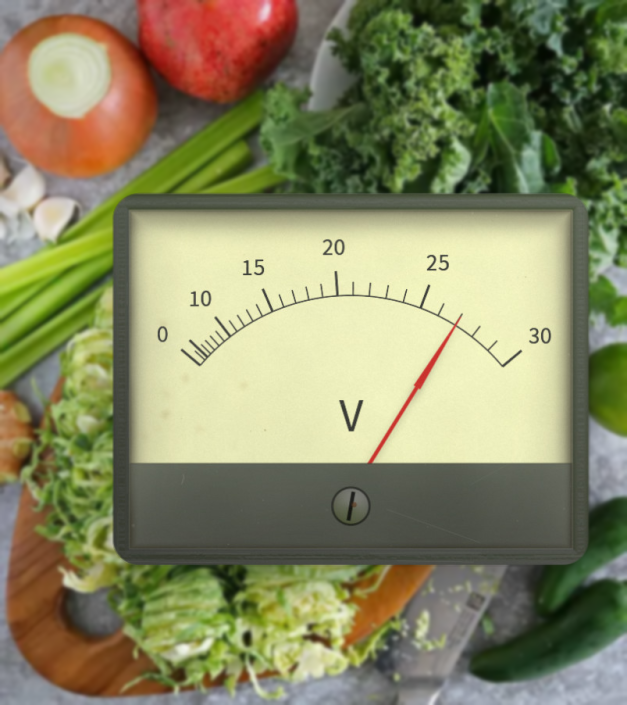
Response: V 27
